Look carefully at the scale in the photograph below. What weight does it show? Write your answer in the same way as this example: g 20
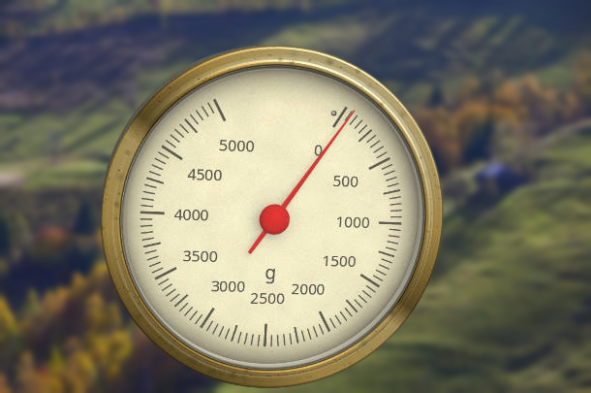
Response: g 50
